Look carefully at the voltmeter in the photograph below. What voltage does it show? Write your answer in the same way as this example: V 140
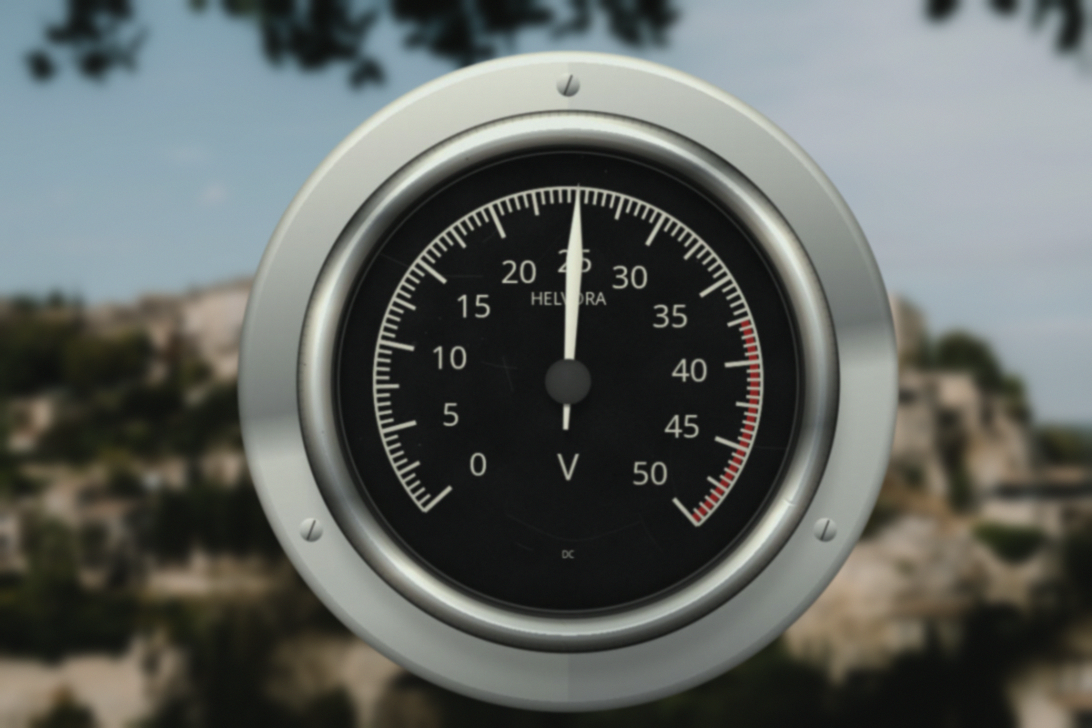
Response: V 25
